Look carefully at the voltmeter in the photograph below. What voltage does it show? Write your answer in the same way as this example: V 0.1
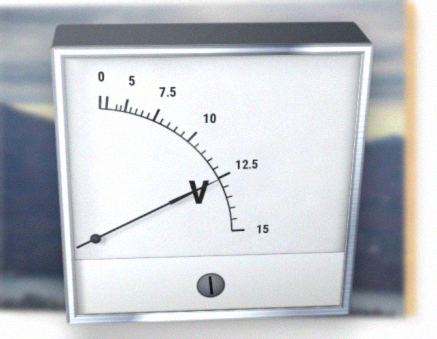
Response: V 12.5
